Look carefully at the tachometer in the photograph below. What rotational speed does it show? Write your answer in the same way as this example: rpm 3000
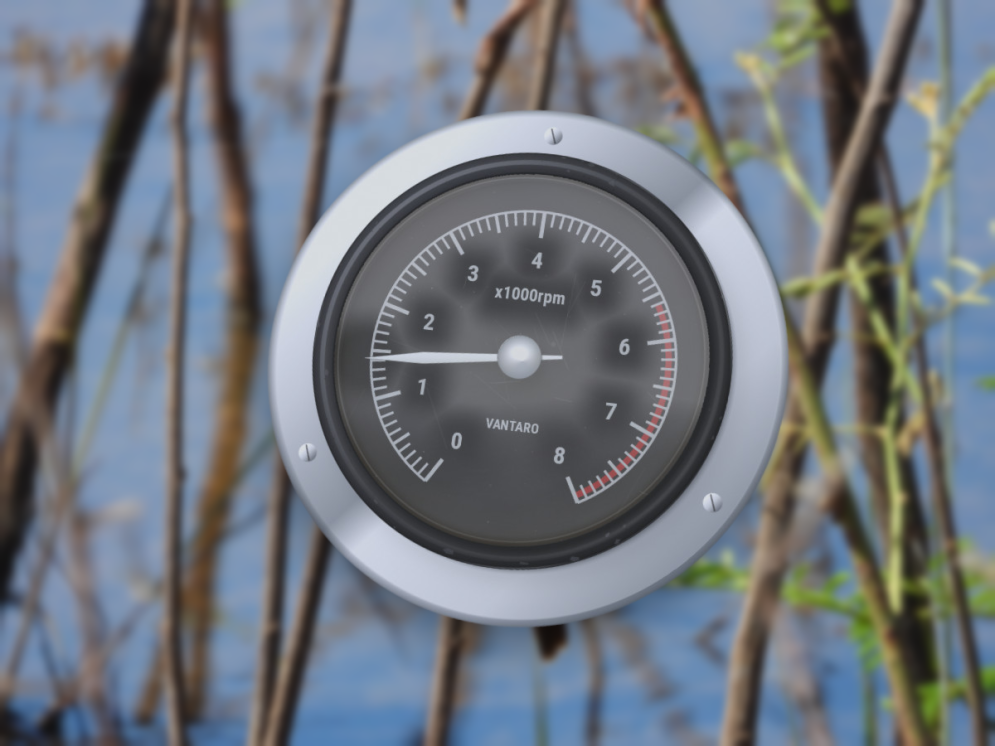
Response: rpm 1400
